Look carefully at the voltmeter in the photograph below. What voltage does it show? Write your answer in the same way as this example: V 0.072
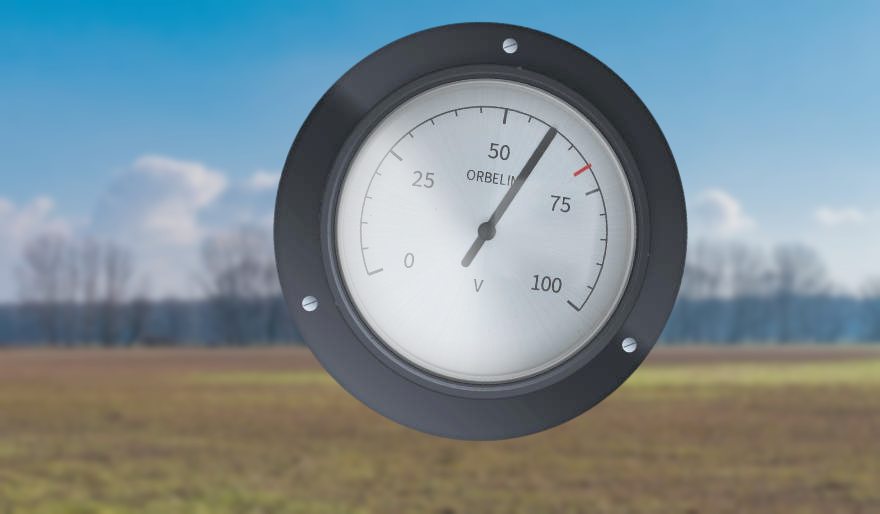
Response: V 60
